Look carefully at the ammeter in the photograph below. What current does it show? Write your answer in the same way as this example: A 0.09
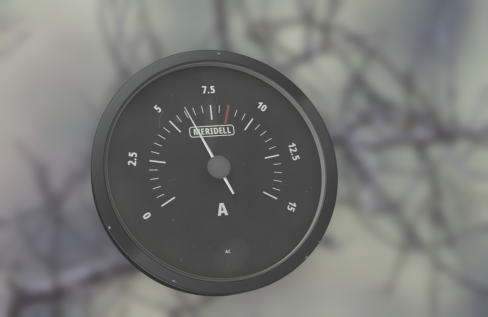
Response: A 6
